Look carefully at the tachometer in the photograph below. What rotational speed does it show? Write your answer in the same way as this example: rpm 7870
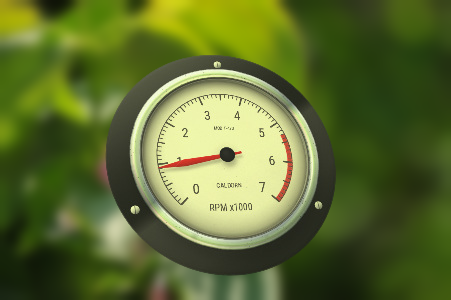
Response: rpm 900
